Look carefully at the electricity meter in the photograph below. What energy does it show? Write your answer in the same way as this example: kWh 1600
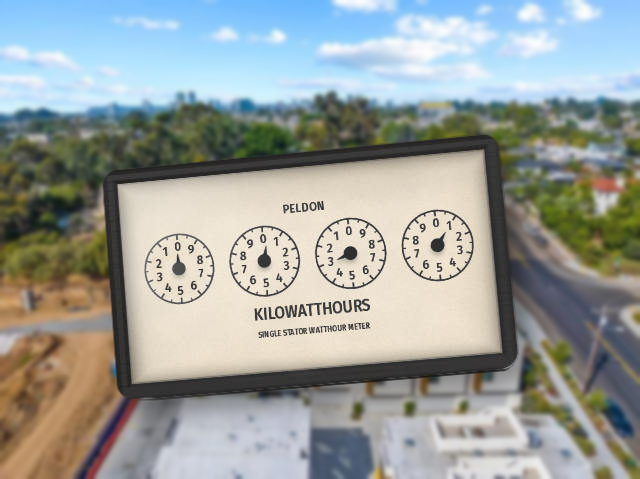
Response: kWh 31
